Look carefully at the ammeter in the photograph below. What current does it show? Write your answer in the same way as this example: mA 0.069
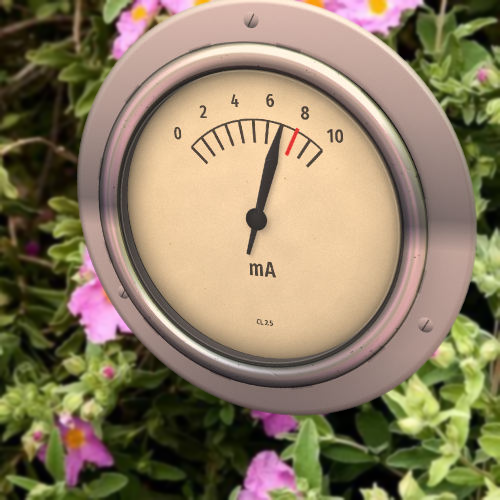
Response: mA 7
